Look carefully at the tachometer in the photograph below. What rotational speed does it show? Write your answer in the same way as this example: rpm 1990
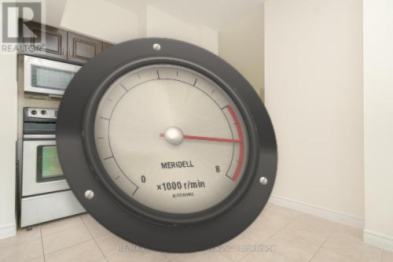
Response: rpm 7000
